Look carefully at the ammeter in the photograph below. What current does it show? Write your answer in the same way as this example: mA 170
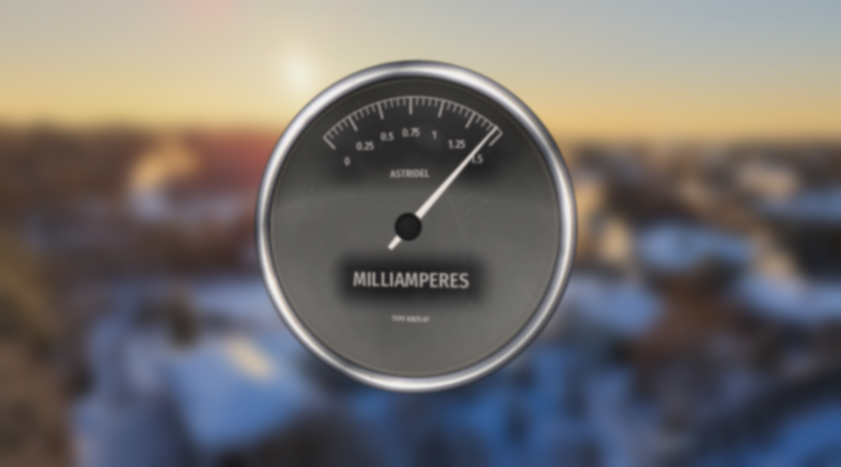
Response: mA 1.45
